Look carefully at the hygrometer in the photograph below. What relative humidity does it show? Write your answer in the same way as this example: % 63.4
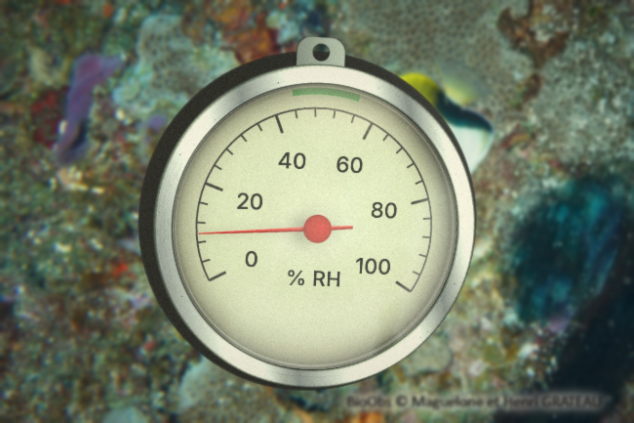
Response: % 10
